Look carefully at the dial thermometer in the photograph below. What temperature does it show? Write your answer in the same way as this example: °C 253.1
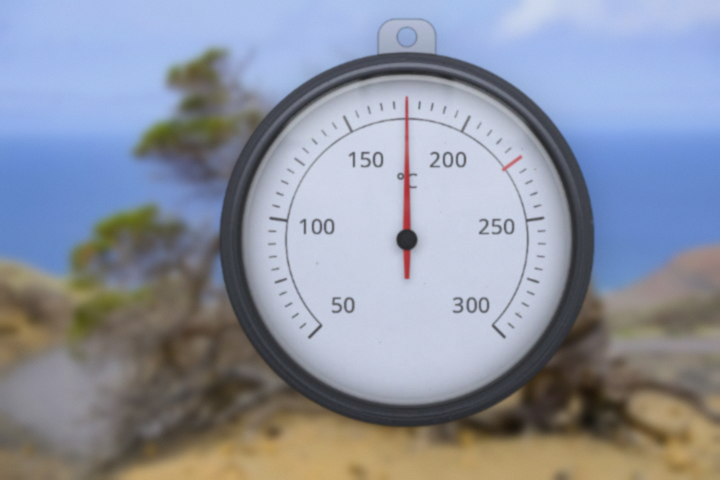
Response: °C 175
